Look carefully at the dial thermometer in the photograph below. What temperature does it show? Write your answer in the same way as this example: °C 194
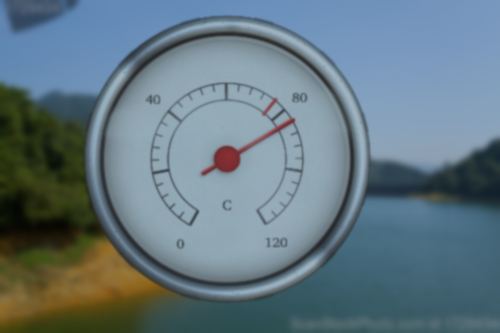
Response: °C 84
